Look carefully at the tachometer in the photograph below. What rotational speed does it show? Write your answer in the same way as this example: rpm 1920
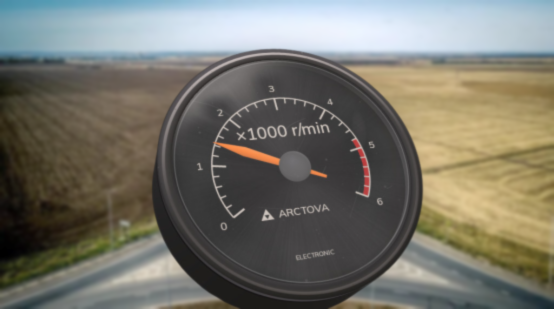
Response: rpm 1400
